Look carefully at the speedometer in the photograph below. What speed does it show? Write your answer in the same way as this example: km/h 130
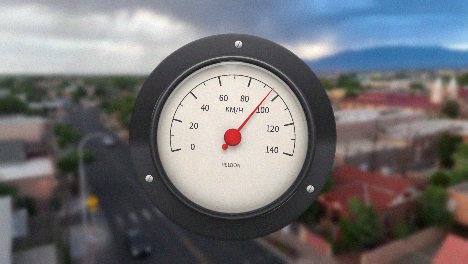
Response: km/h 95
